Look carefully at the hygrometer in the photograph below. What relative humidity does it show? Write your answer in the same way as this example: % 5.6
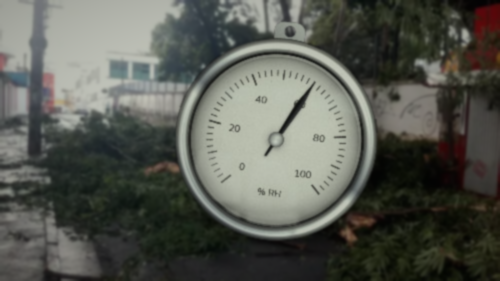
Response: % 60
